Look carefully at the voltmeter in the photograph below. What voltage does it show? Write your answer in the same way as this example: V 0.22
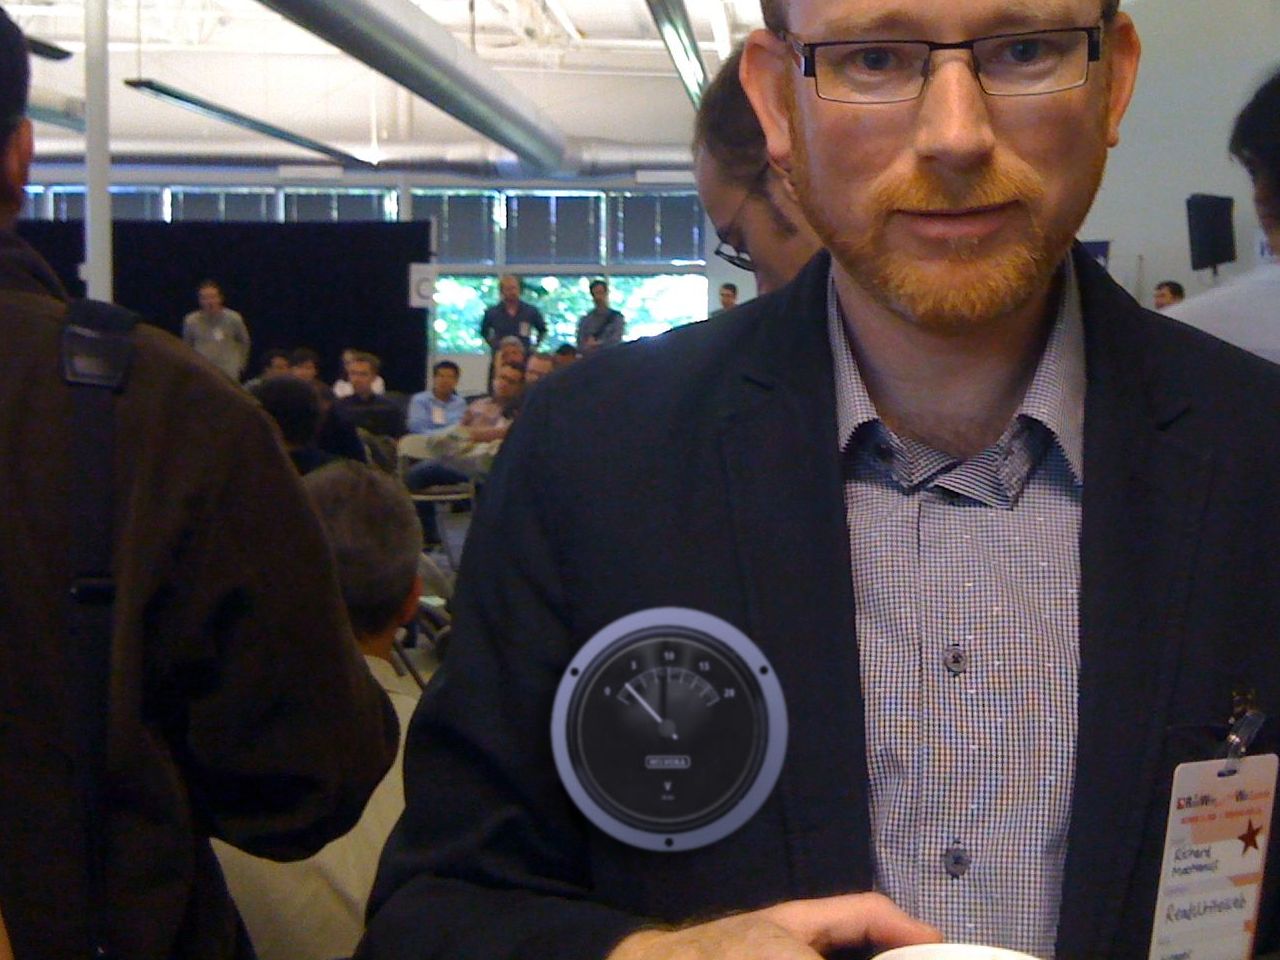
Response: V 2.5
